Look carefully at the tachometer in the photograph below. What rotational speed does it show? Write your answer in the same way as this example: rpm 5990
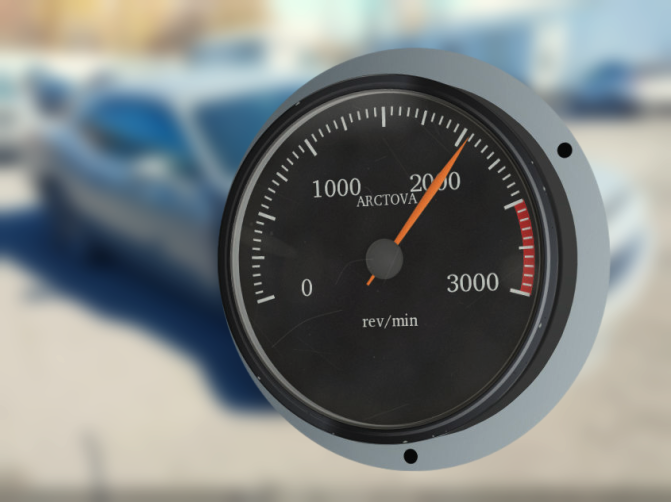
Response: rpm 2050
